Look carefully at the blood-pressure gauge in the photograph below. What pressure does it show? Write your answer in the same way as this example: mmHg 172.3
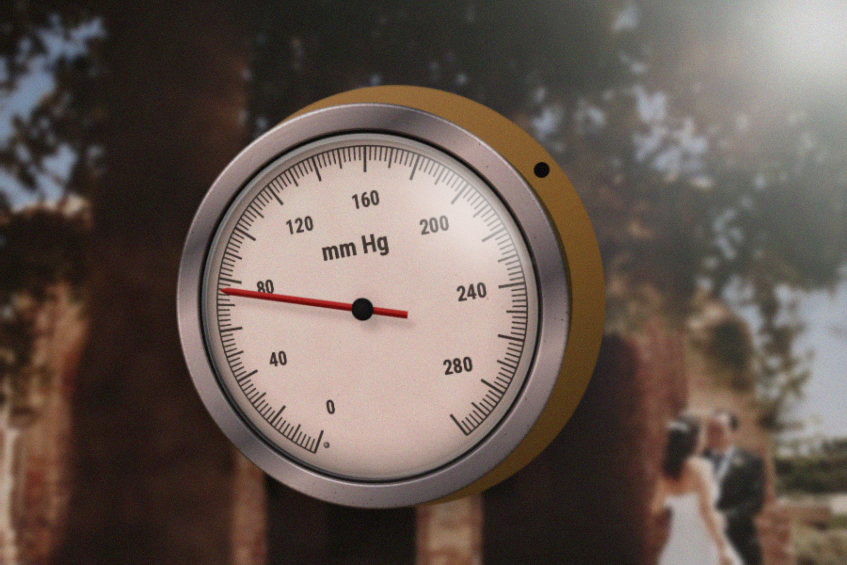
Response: mmHg 76
